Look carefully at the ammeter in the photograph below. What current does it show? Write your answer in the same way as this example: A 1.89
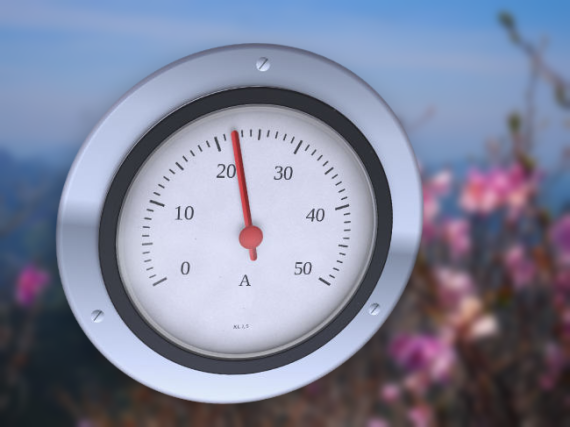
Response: A 22
